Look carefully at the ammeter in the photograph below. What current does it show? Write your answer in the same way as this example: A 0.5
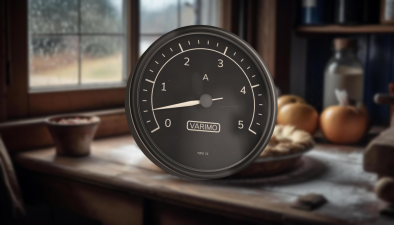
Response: A 0.4
